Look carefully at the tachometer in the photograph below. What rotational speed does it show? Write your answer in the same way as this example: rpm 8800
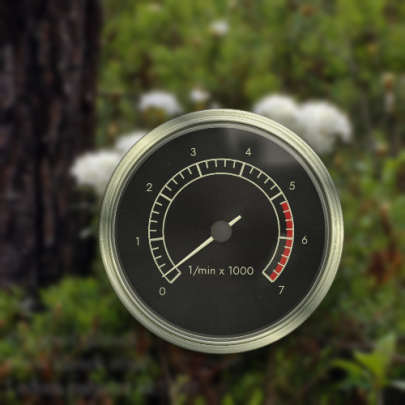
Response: rpm 200
